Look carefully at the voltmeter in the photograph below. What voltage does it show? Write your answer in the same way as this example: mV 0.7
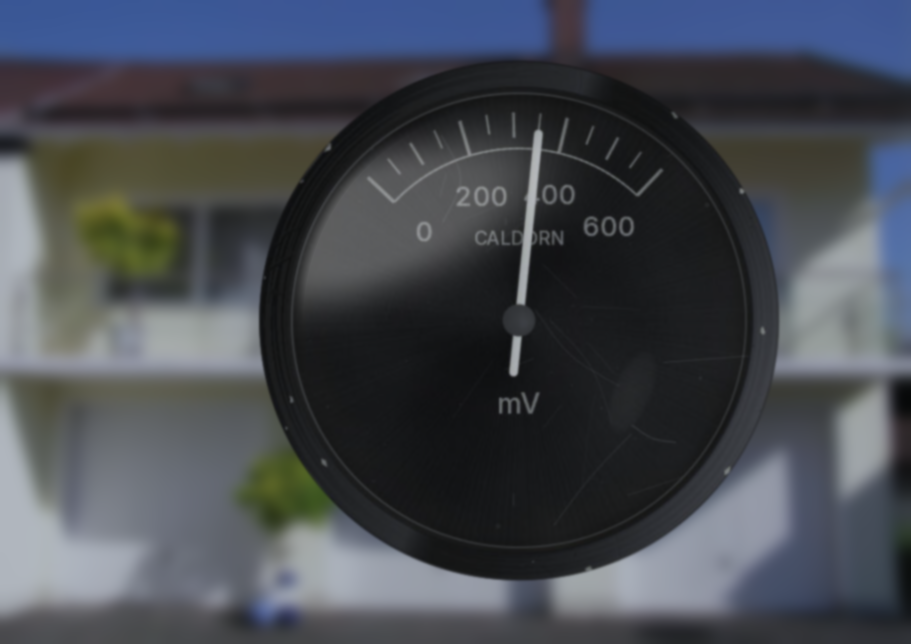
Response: mV 350
